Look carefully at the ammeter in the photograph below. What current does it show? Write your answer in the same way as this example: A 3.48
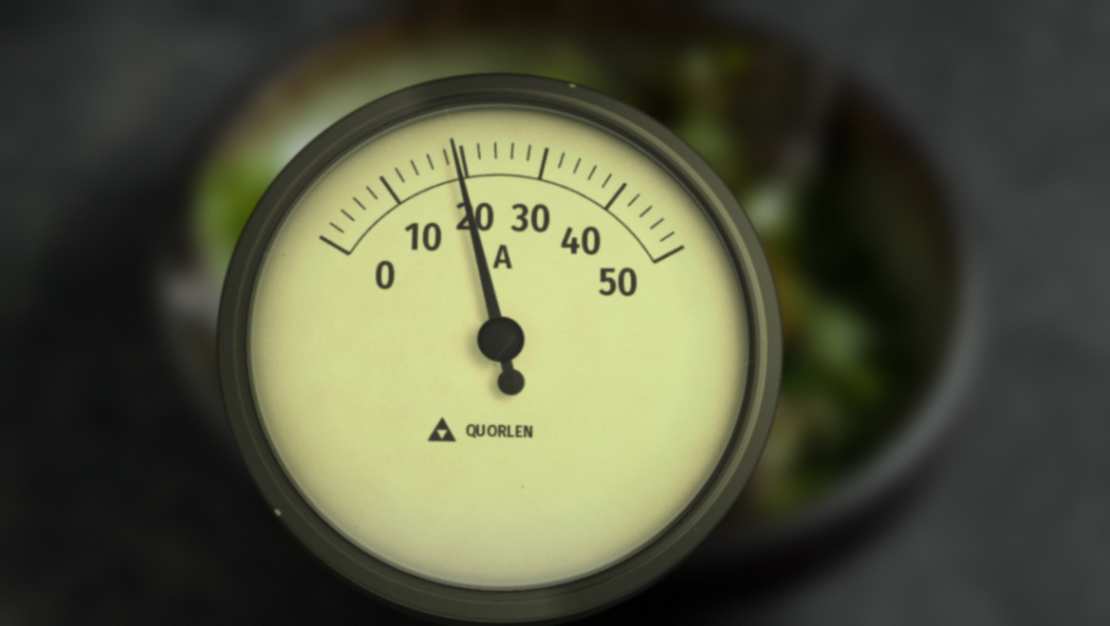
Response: A 19
